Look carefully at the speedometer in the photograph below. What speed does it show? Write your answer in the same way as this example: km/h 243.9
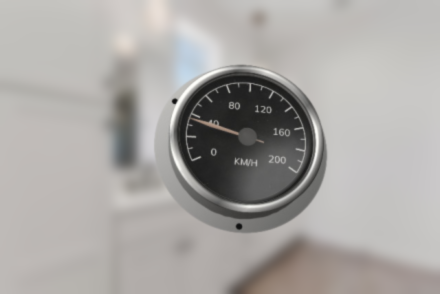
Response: km/h 35
